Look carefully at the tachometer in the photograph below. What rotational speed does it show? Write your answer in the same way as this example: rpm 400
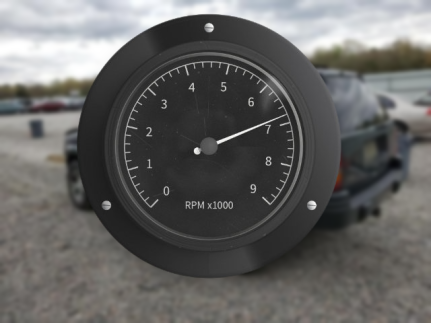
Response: rpm 6800
